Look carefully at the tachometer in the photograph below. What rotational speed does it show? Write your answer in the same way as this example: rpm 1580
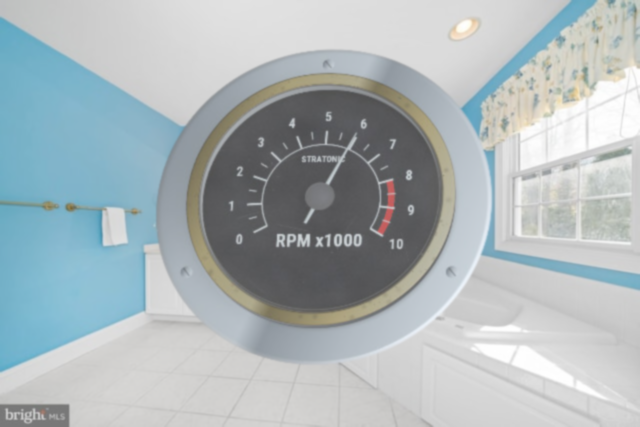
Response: rpm 6000
